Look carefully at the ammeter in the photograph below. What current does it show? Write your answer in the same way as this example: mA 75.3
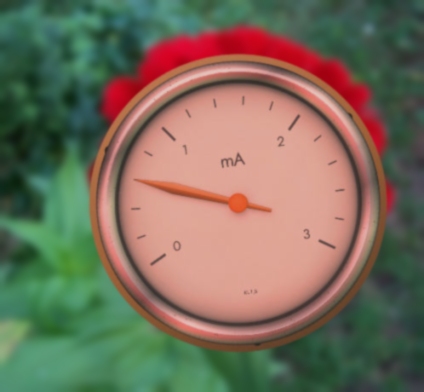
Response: mA 0.6
